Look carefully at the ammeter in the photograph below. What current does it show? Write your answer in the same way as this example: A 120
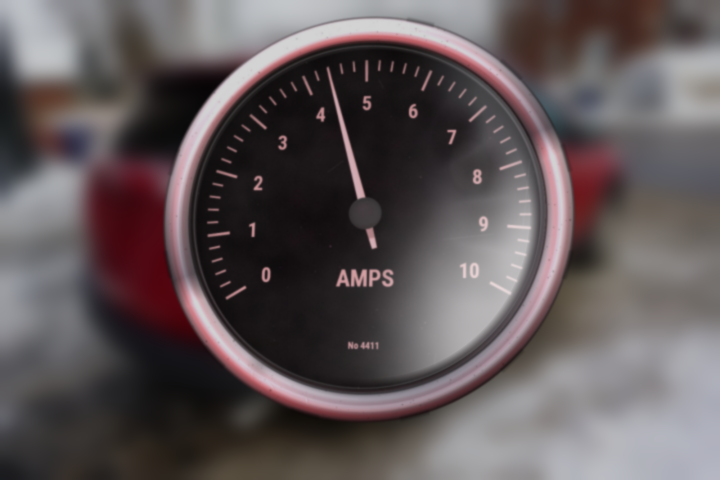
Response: A 4.4
